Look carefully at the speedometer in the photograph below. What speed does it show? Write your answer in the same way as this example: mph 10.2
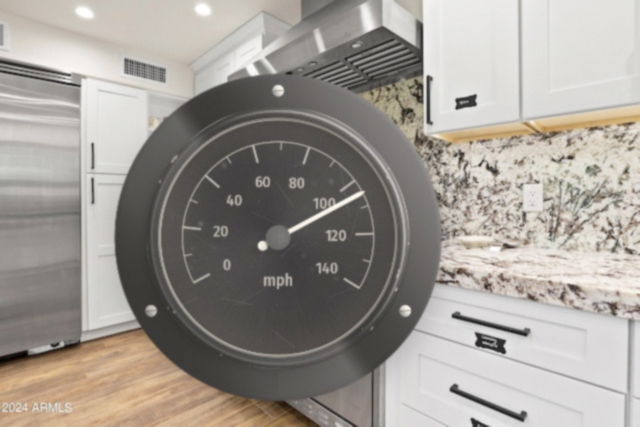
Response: mph 105
